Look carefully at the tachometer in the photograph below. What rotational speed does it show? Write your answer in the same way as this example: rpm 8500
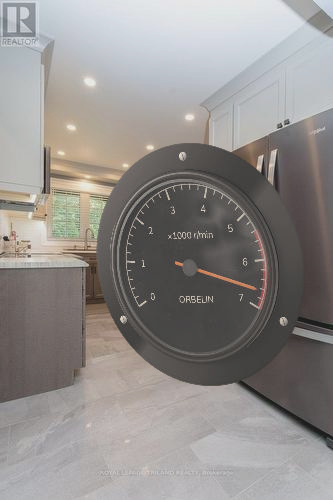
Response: rpm 6600
